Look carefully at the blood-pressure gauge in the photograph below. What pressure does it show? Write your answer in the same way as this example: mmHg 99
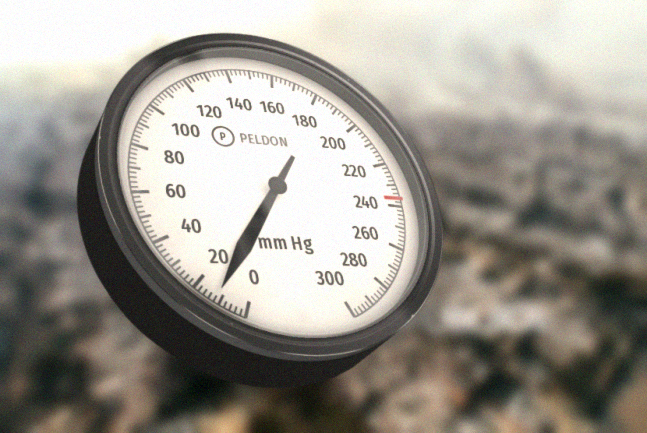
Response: mmHg 12
